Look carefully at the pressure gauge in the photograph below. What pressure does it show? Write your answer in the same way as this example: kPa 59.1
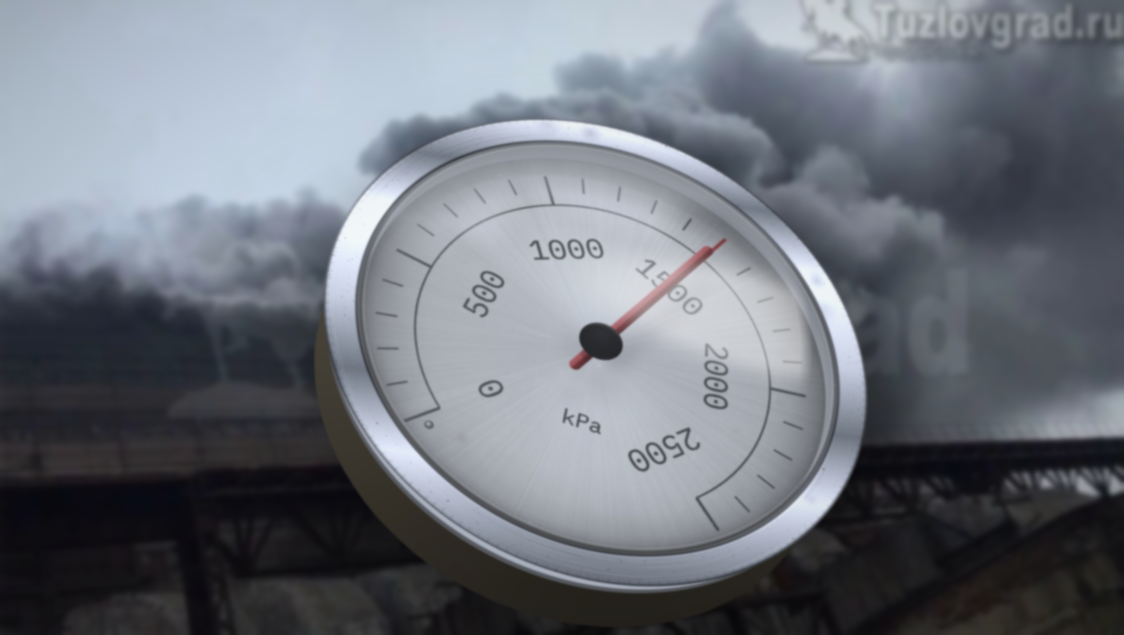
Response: kPa 1500
